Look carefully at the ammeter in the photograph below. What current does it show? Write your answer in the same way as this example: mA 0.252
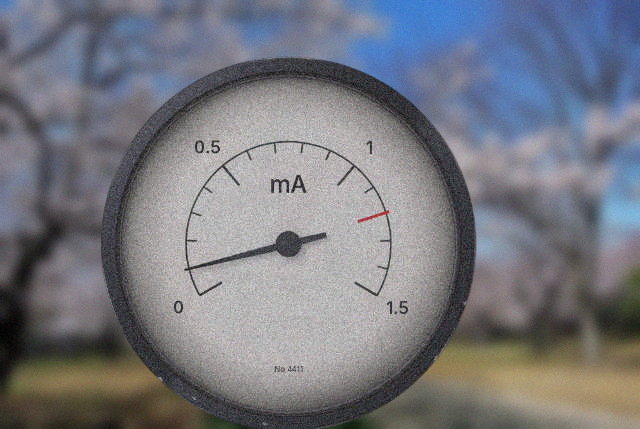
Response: mA 0.1
